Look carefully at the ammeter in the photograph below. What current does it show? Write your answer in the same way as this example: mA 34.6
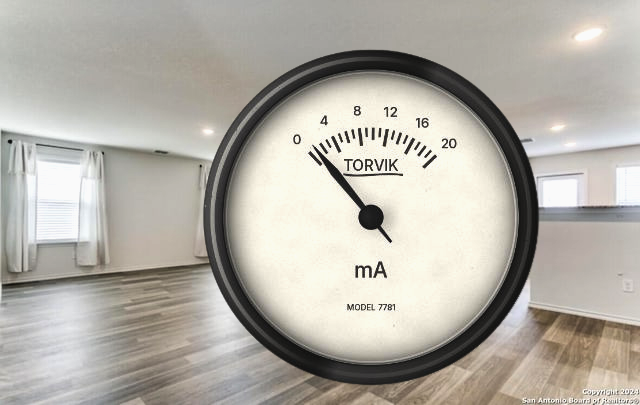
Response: mA 1
